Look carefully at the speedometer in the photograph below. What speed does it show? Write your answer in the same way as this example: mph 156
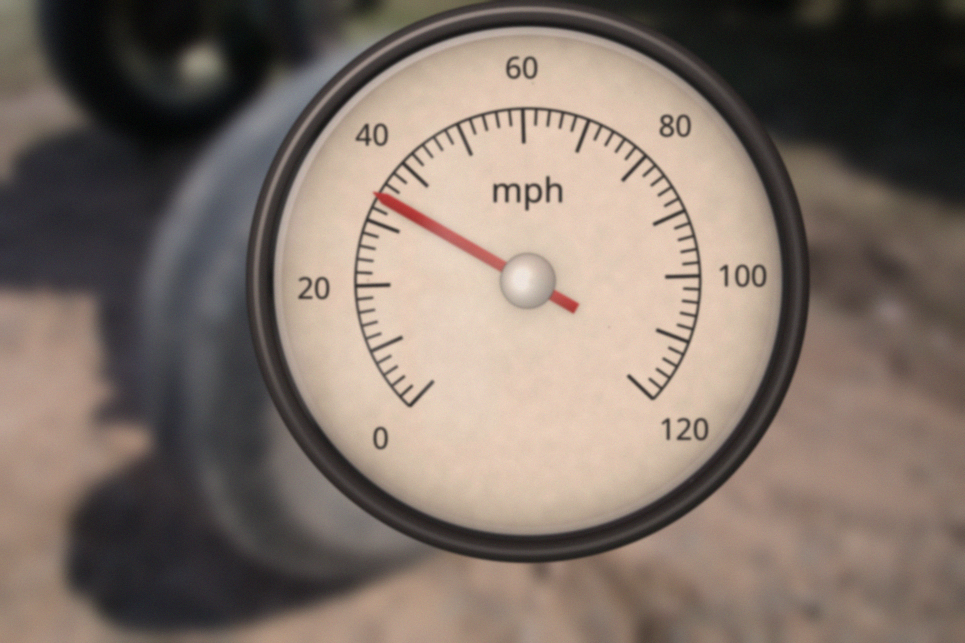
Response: mph 34
